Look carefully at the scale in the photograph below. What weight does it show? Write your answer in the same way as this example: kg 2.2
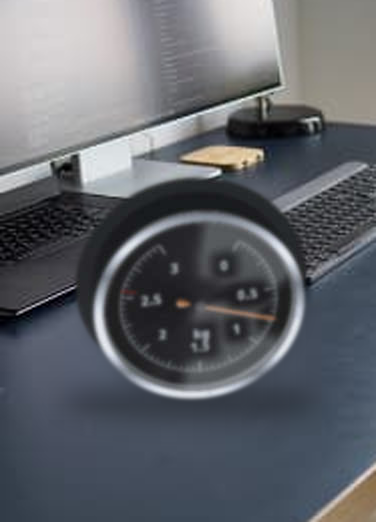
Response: kg 0.75
